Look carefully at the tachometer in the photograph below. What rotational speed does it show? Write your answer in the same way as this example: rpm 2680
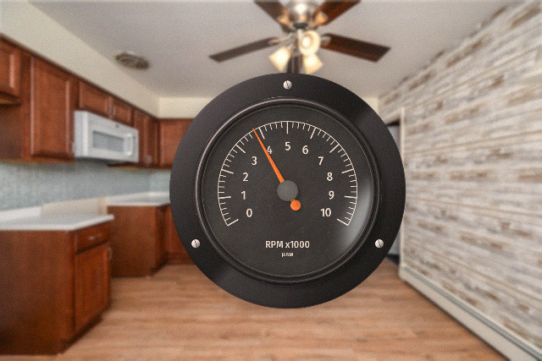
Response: rpm 3800
